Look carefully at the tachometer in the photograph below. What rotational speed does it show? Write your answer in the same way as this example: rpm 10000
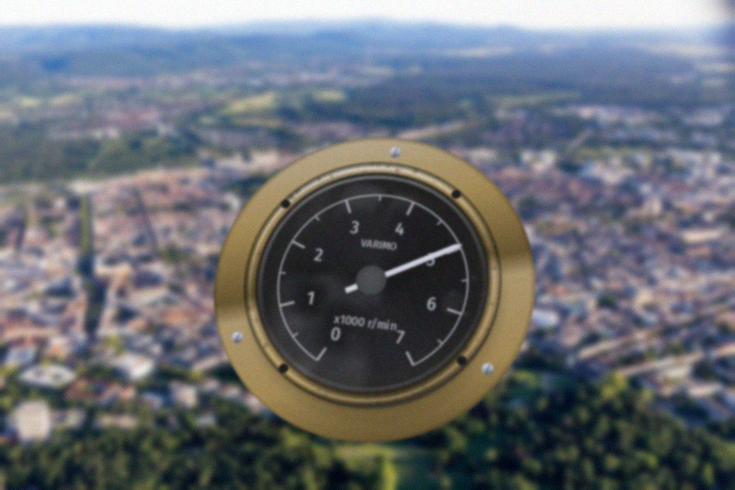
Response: rpm 5000
